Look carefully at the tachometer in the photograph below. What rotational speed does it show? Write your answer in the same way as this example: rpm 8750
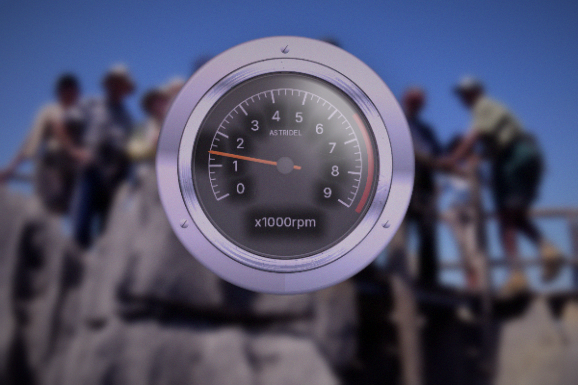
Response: rpm 1400
